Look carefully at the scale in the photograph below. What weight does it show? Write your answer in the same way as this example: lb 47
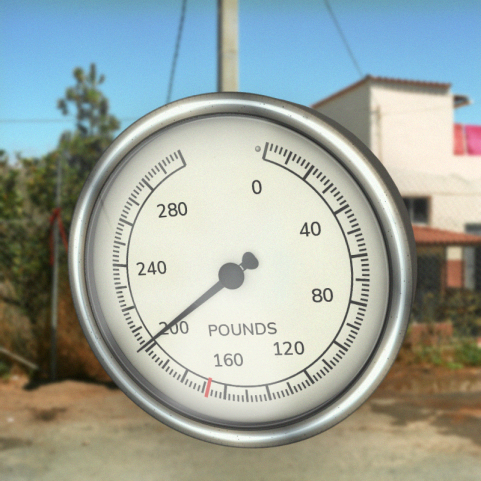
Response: lb 202
